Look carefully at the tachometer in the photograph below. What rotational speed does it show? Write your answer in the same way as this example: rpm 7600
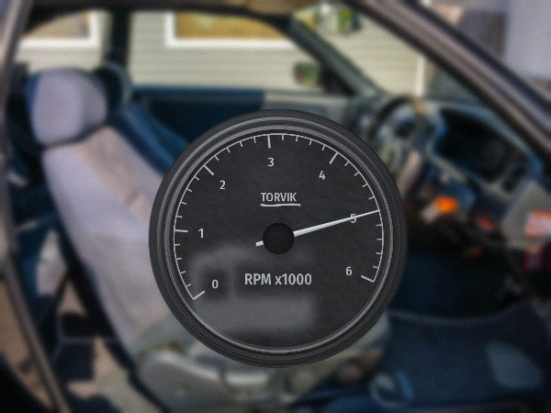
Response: rpm 5000
